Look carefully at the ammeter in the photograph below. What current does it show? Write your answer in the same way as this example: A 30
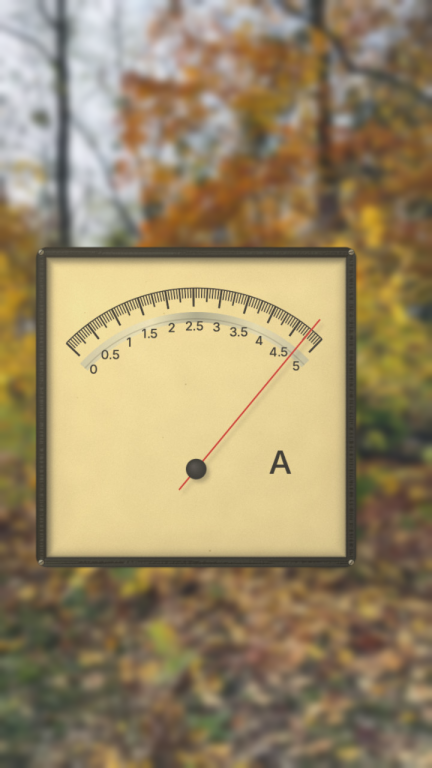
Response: A 4.75
